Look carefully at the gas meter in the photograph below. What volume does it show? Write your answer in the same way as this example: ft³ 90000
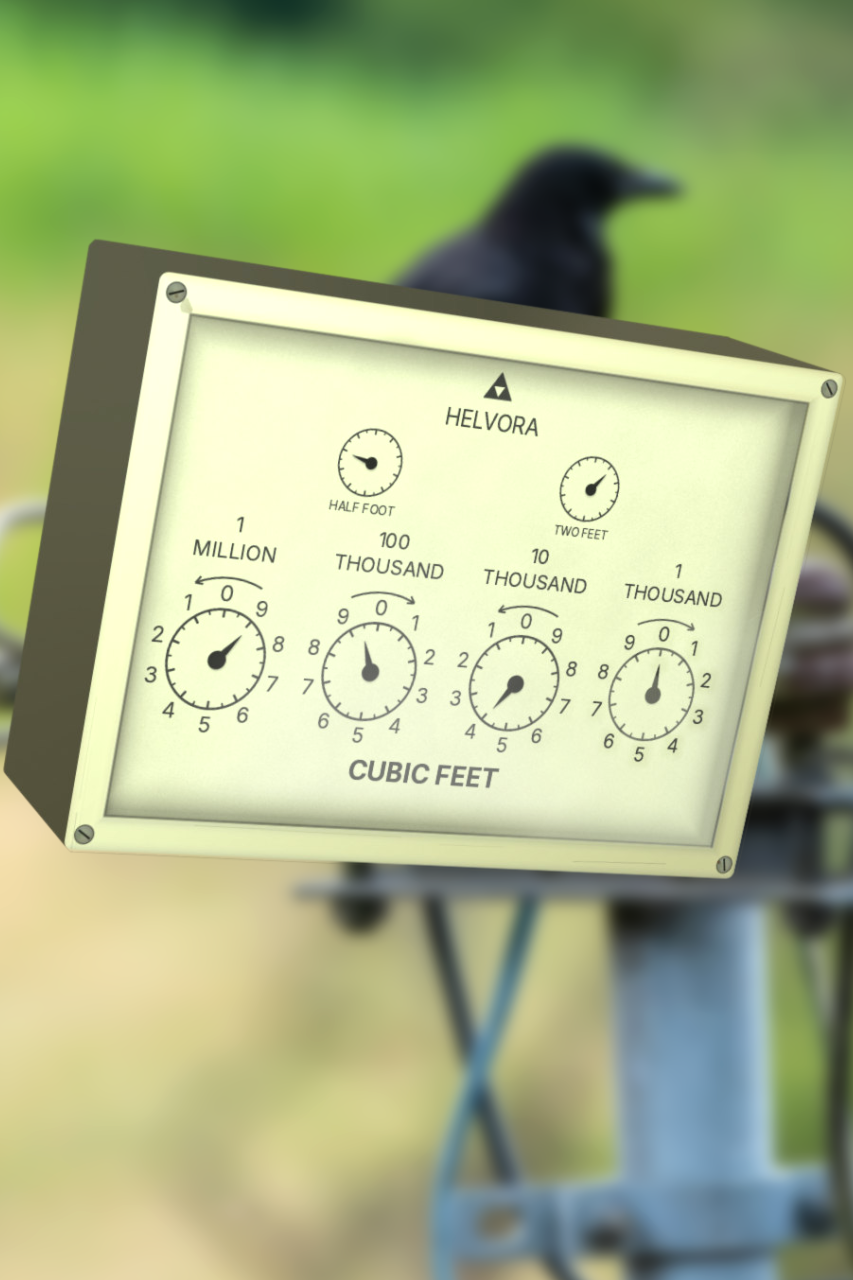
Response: ft³ 894000
